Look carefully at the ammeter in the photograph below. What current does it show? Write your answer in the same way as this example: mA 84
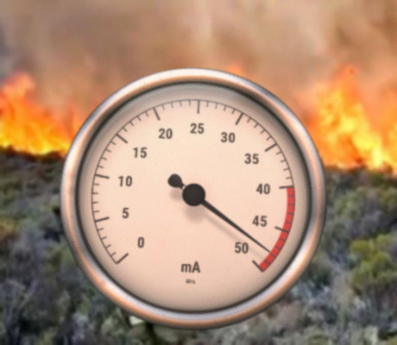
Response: mA 48
